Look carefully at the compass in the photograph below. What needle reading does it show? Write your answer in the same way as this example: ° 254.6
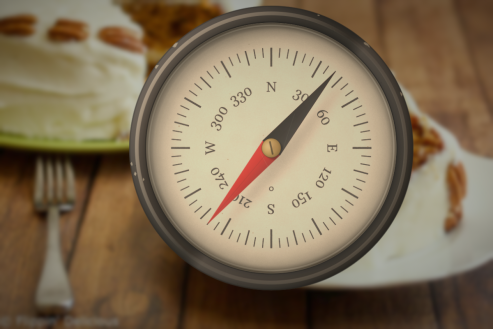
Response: ° 220
